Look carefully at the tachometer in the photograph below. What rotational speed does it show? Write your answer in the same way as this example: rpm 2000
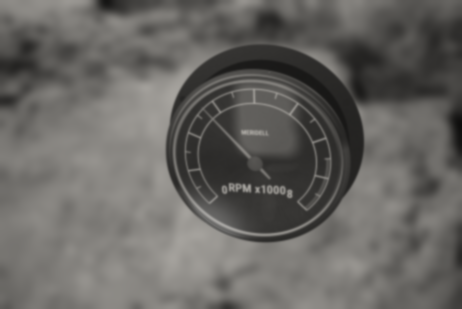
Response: rpm 2750
